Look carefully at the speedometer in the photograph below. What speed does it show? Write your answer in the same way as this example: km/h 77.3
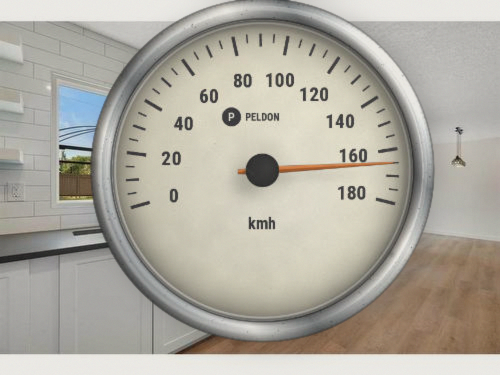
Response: km/h 165
